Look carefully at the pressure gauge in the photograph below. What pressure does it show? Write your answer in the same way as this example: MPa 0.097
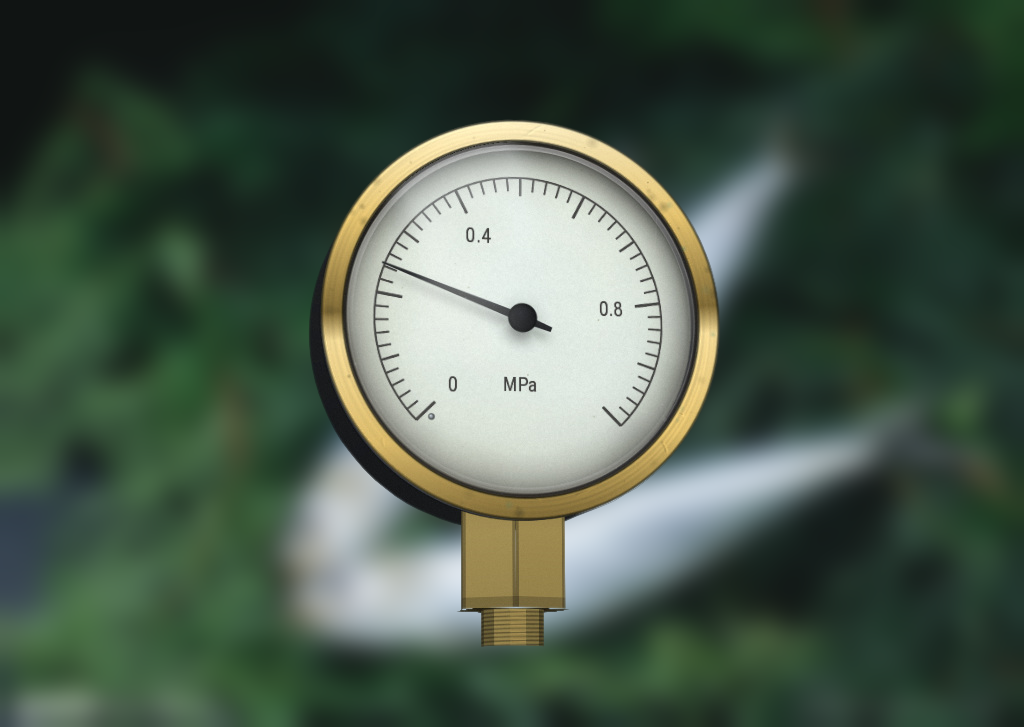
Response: MPa 0.24
